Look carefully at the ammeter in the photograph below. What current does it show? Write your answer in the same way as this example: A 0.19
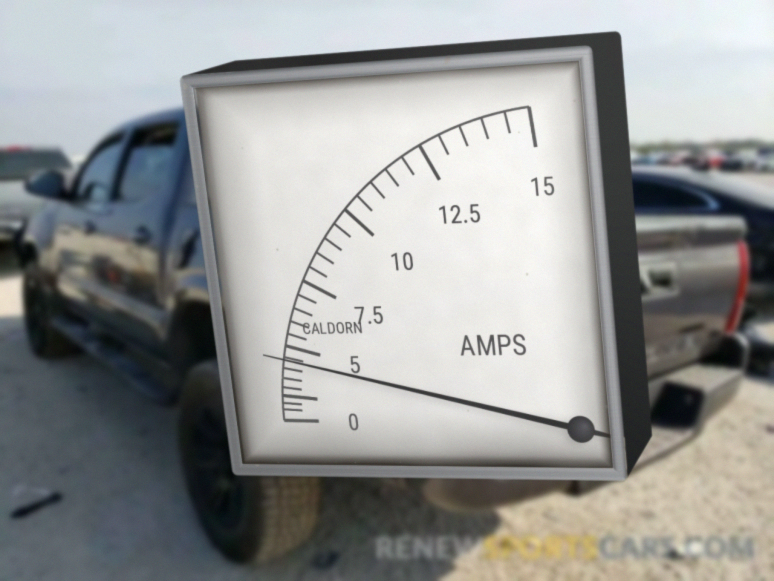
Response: A 4.5
